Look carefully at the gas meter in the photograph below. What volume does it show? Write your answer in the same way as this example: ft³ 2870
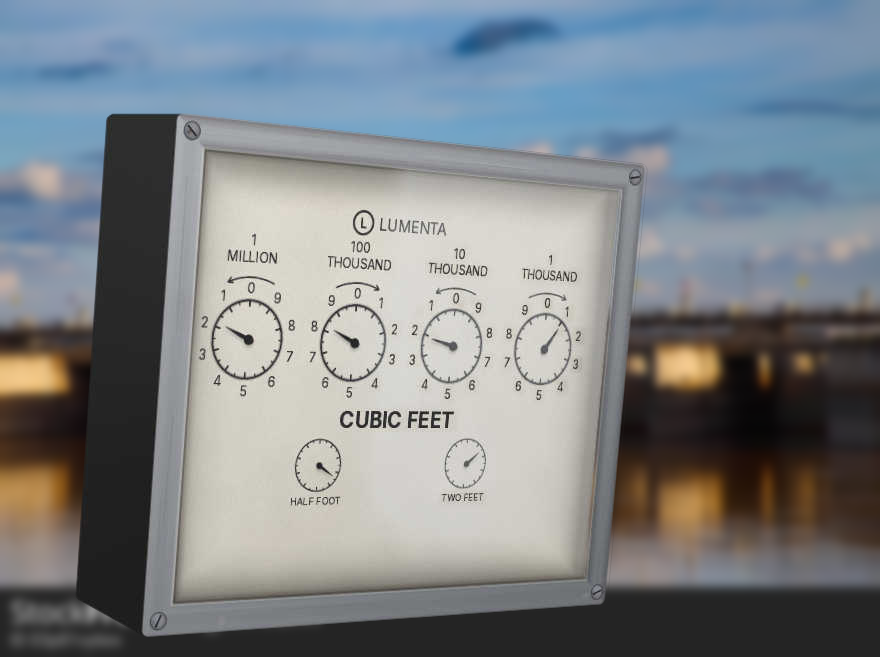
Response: ft³ 182100
